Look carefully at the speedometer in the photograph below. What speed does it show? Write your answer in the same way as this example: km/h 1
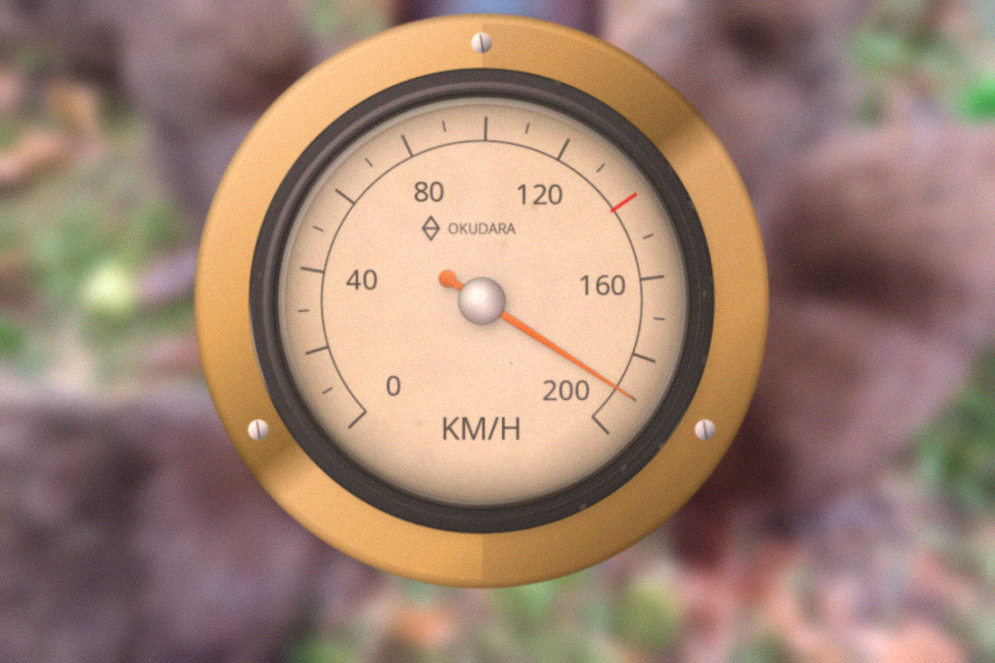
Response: km/h 190
